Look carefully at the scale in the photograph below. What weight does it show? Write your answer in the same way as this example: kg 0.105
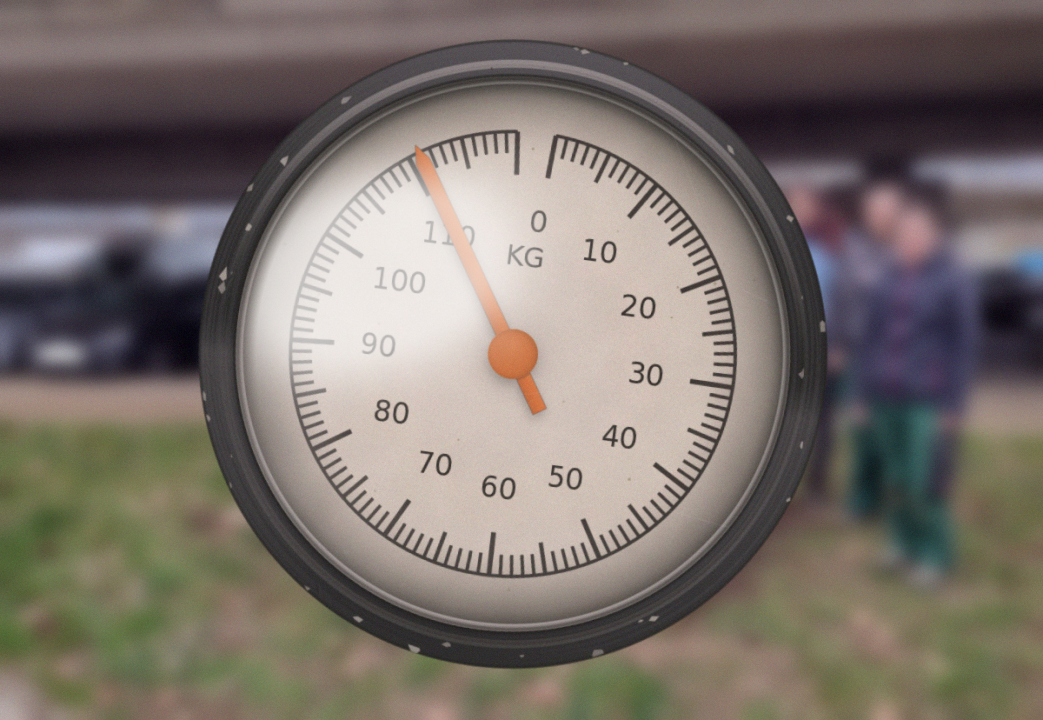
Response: kg 111
